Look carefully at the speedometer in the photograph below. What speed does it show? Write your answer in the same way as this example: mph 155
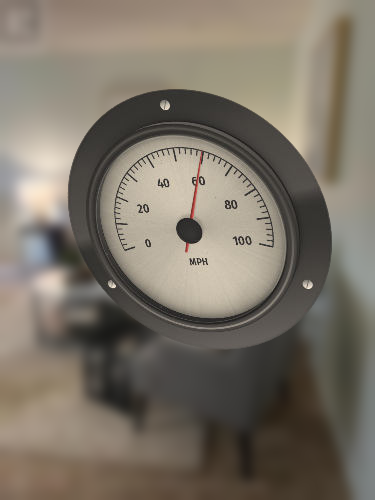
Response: mph 60
